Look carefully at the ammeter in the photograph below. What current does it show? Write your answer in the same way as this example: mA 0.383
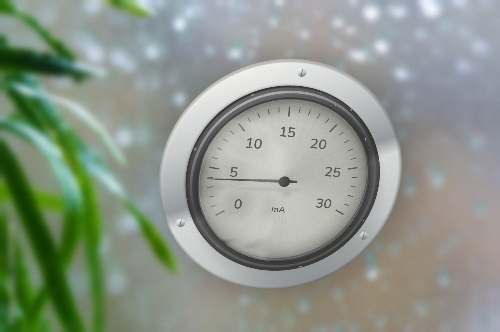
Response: mA 4
